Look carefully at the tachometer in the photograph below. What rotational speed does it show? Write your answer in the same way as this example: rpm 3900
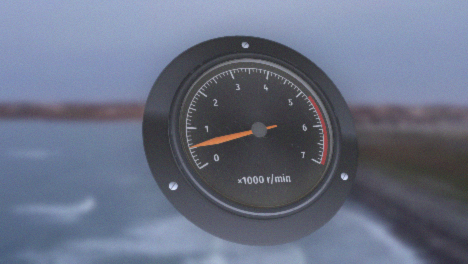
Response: rpm 500
